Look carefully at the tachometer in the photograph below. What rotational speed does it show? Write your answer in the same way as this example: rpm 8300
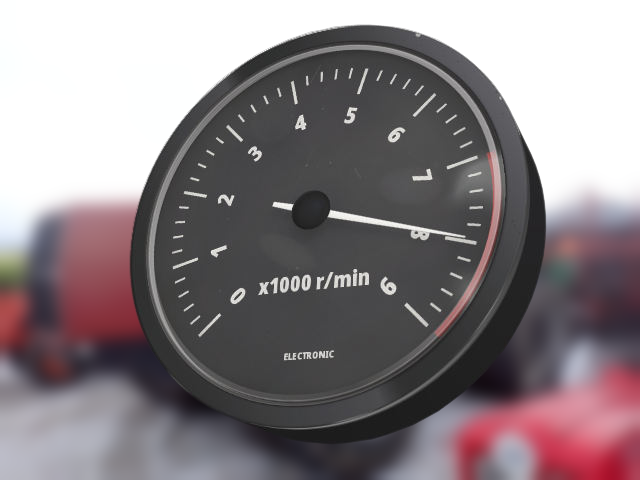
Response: rpm 8000
